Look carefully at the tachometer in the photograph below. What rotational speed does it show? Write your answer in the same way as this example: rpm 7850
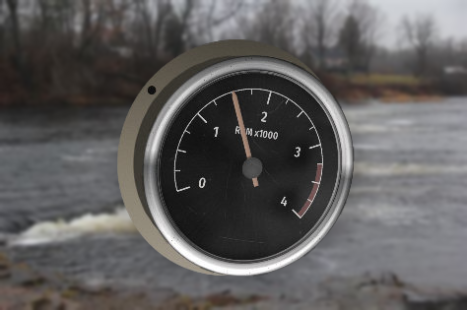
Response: rpm 1500
